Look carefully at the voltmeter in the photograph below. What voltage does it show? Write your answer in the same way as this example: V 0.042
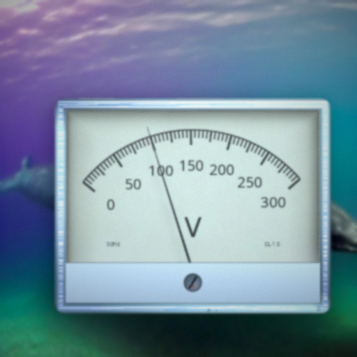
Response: V 100
